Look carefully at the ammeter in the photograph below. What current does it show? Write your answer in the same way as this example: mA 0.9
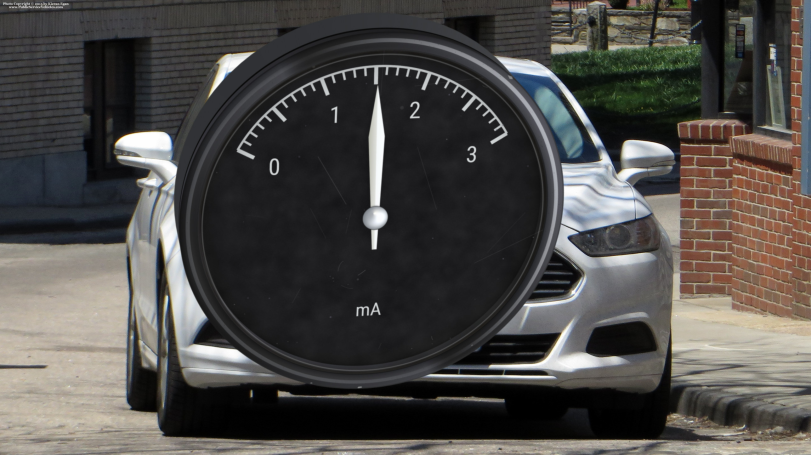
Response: mA 1.5
